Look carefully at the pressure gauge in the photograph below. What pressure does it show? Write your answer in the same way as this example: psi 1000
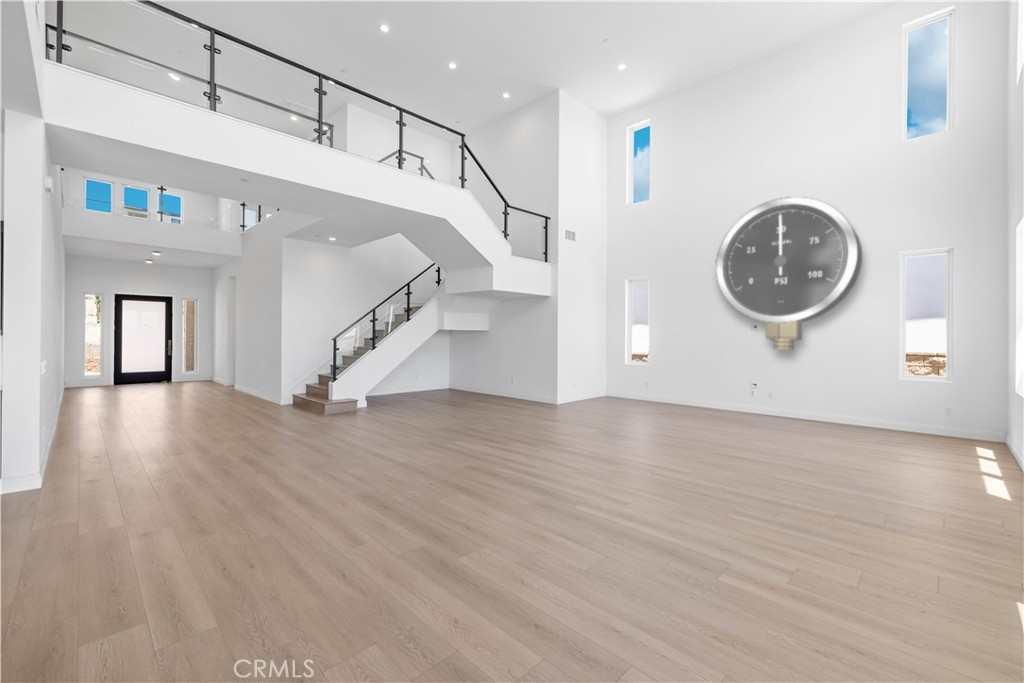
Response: psi 50
